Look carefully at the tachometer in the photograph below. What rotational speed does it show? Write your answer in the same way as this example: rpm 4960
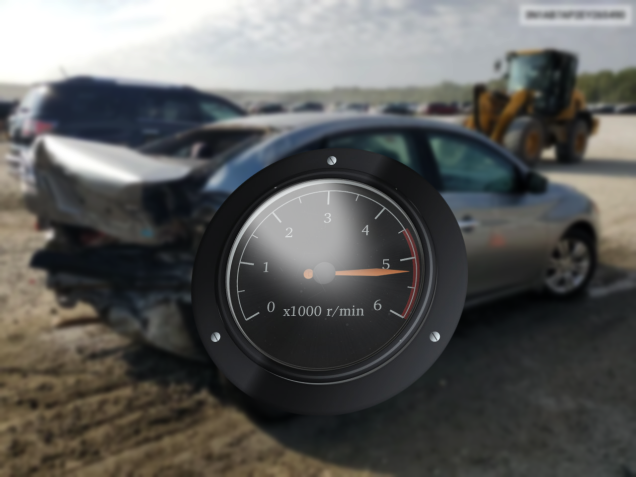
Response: rpm 5250
